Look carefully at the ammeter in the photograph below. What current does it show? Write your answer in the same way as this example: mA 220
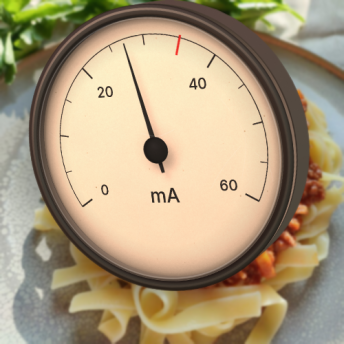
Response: mA 27.5
